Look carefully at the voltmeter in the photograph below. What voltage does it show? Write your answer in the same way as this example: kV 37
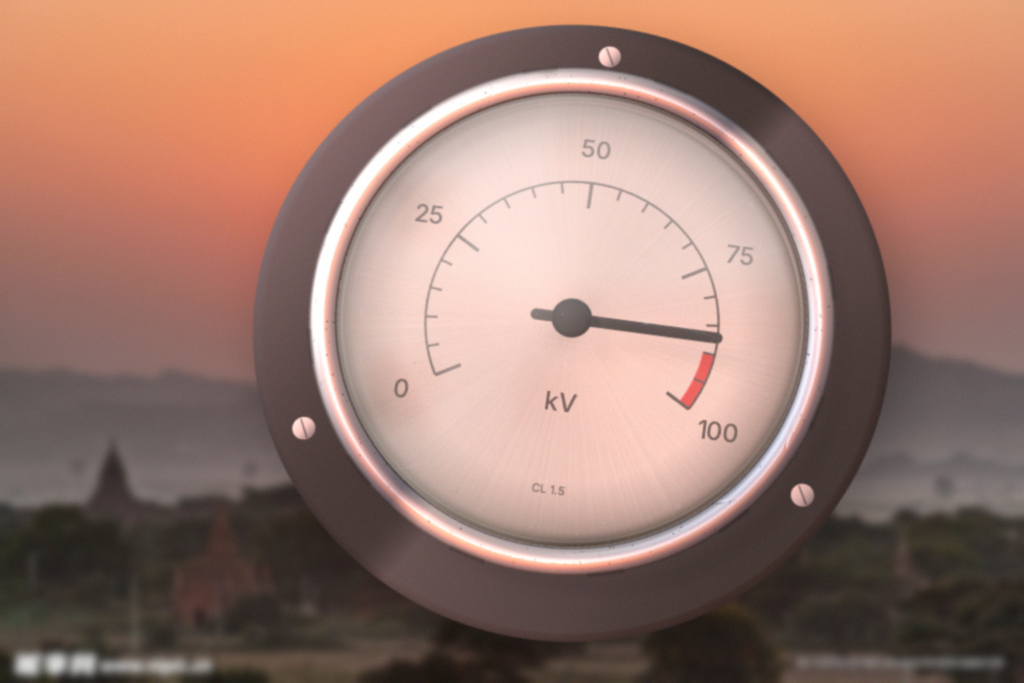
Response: kV 87.5
